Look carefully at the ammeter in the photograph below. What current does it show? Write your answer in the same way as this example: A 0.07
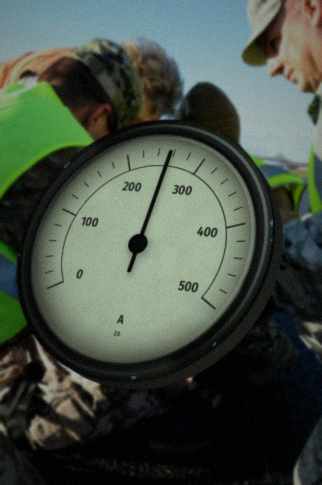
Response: A 260
